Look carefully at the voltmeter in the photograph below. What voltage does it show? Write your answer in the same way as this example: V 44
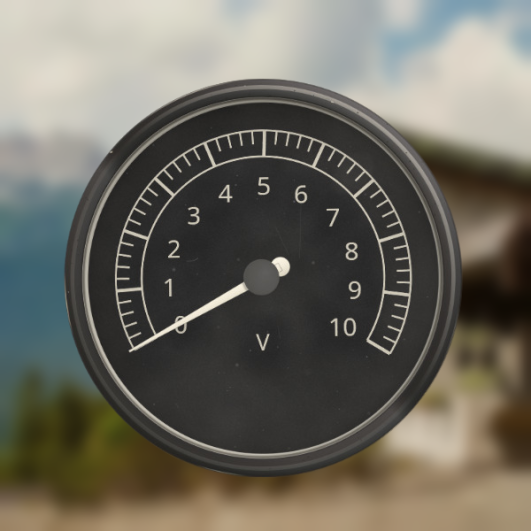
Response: V 0
